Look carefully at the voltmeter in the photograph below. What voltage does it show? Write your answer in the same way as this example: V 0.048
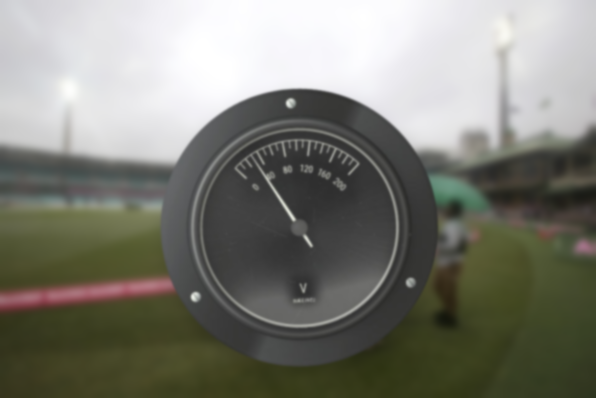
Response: V 30
